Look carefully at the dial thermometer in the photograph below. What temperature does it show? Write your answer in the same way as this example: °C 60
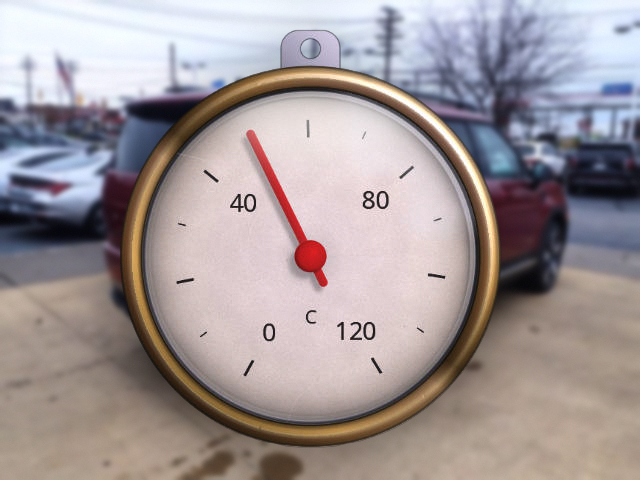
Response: °C 50
